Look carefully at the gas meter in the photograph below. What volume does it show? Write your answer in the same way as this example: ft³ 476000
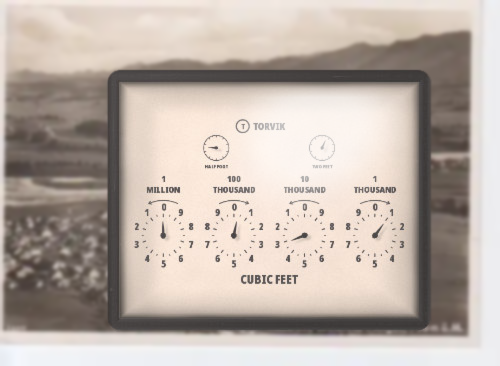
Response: ft³ 3100
